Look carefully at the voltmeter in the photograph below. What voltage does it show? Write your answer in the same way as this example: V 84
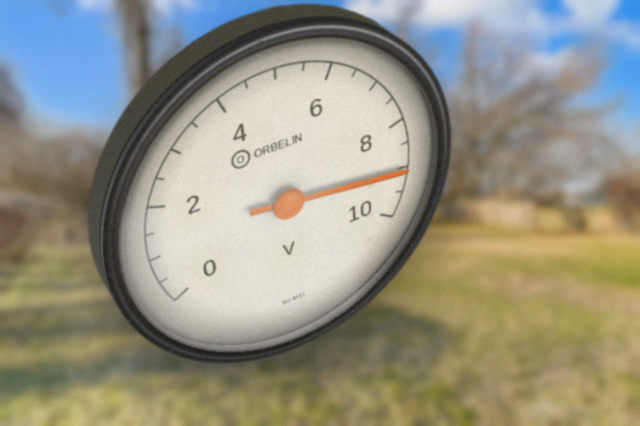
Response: V 9
